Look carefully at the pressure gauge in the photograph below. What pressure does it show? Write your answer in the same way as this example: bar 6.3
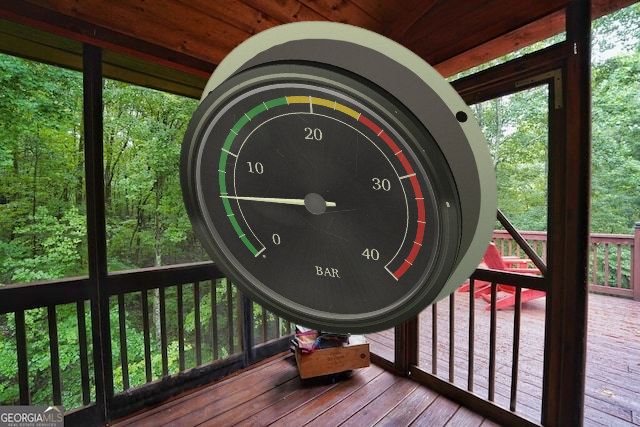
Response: bar 6
